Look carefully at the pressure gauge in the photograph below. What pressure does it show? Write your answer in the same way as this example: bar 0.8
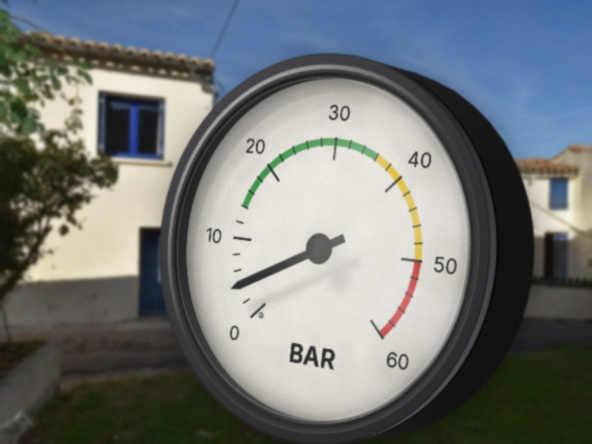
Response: bar 4
